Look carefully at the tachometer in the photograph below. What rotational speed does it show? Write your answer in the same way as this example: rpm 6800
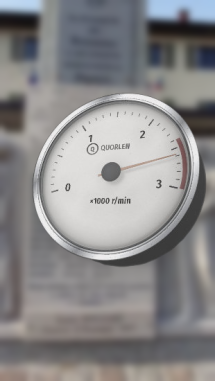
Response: rpm 2600
